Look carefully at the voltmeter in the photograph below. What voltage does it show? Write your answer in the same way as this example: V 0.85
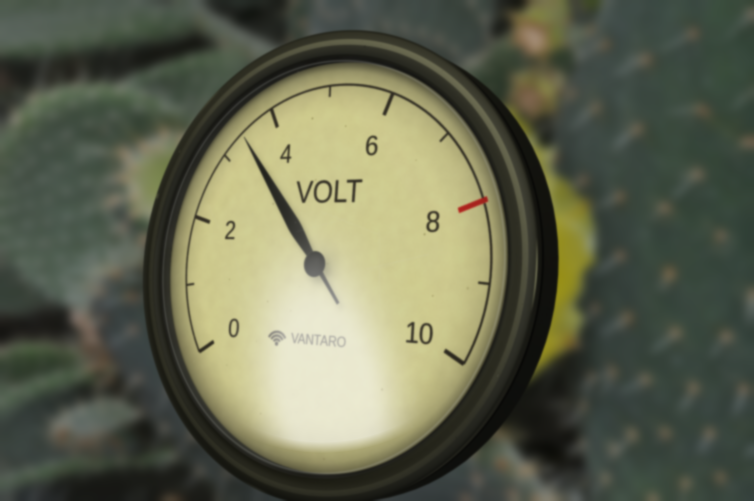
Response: V 3.5
